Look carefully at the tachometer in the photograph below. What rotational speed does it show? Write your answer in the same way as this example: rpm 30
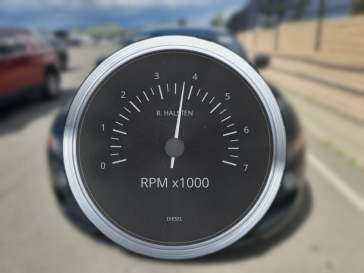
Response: rpm 3750
